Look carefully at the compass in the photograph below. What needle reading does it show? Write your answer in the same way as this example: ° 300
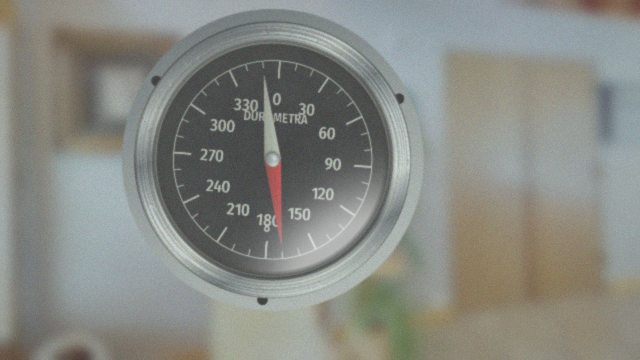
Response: ° 170
